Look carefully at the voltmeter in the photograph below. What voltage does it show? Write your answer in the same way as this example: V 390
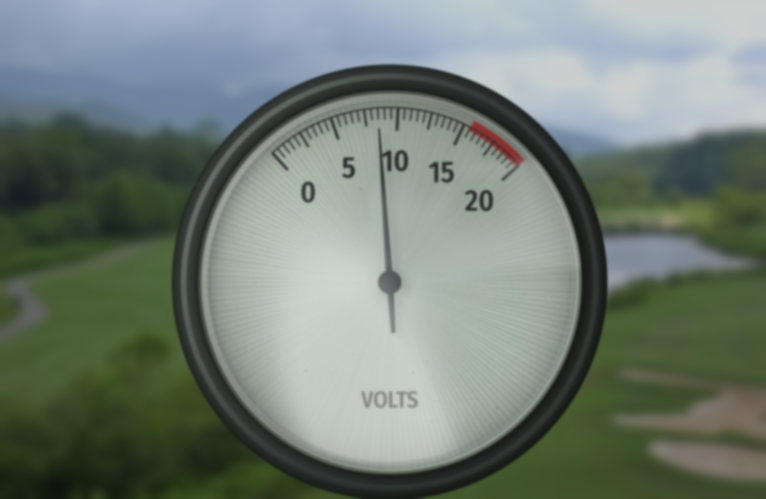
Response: V 8.5
